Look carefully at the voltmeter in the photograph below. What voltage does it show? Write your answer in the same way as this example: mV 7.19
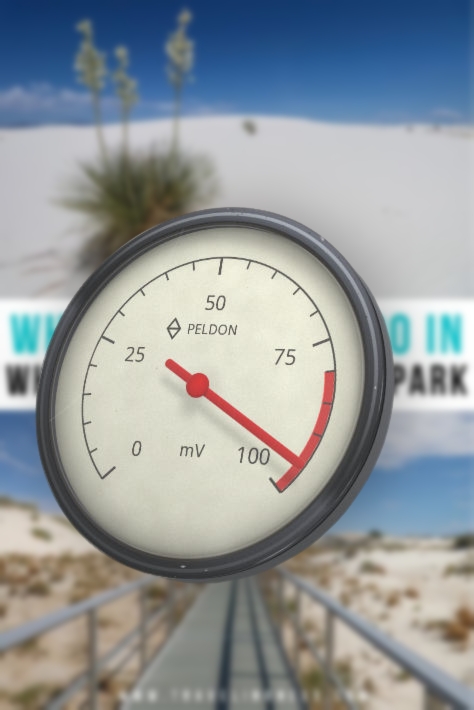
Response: mV 95
